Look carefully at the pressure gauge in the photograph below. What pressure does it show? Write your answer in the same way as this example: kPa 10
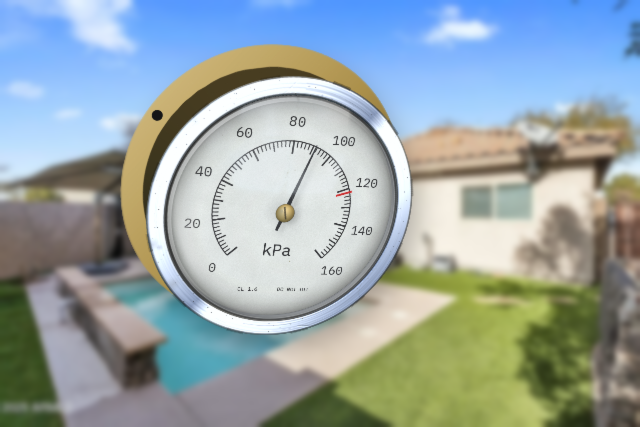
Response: kPa 90
